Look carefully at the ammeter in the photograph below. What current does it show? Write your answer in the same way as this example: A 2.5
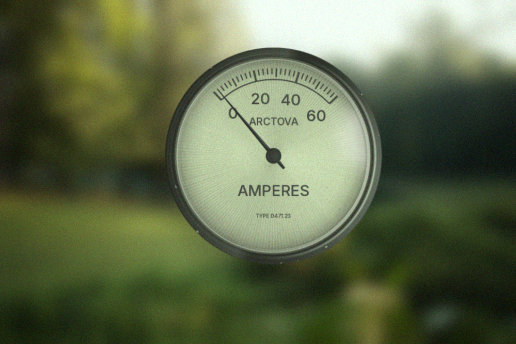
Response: A 2
